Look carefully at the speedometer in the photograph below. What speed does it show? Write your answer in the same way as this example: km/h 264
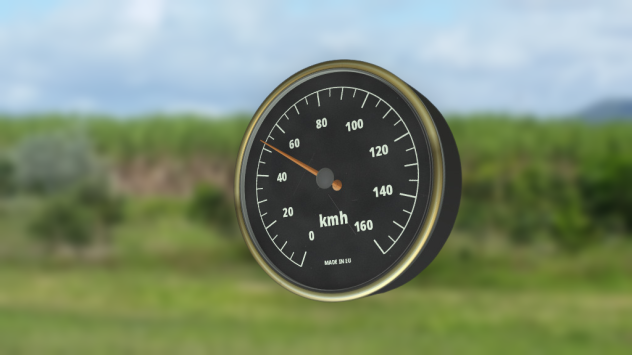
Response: km/h 52.5
